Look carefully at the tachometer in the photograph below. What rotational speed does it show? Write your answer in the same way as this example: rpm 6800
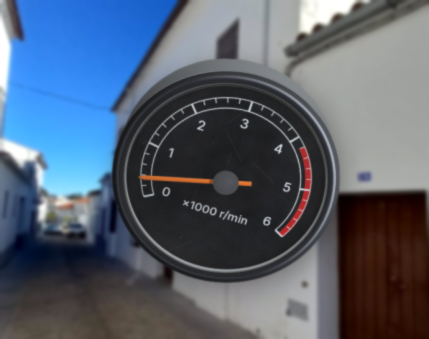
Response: rpm 400
